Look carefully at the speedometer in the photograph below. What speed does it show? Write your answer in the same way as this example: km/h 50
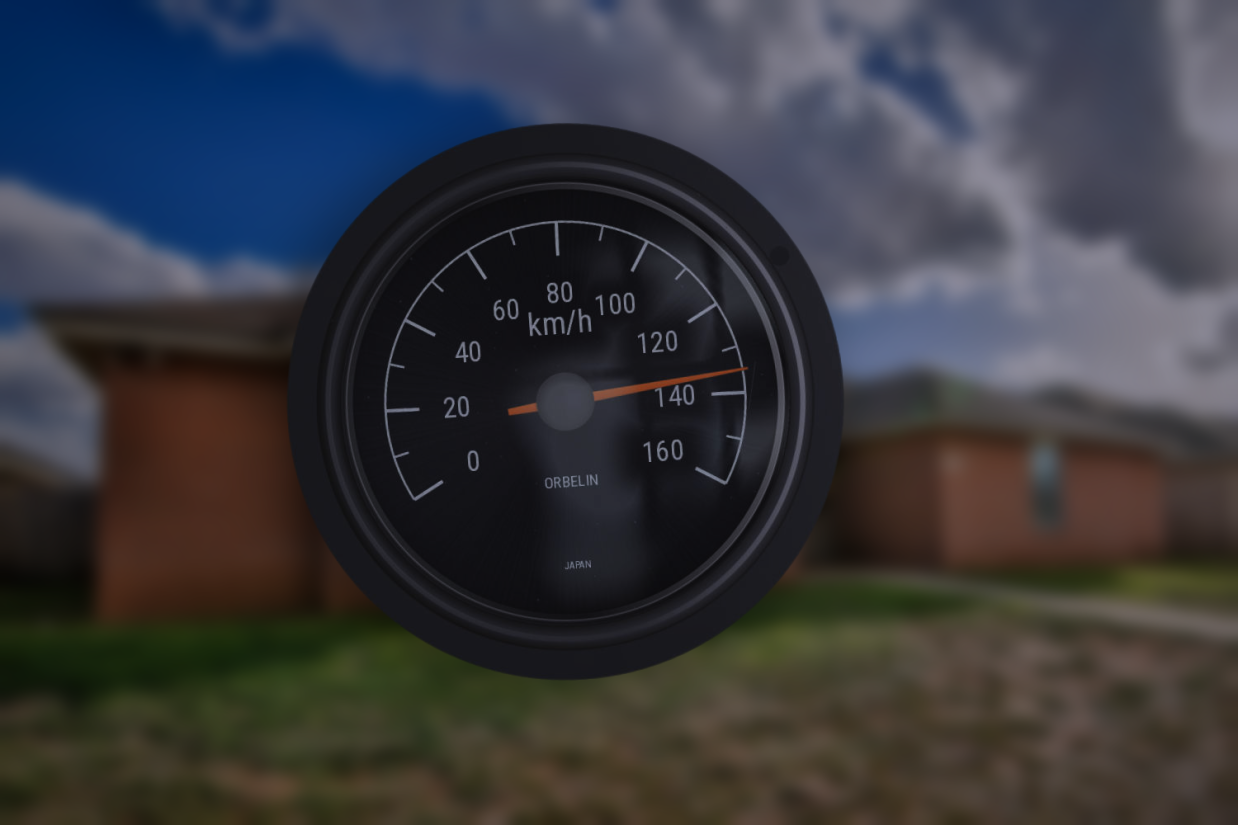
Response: km/h 135
